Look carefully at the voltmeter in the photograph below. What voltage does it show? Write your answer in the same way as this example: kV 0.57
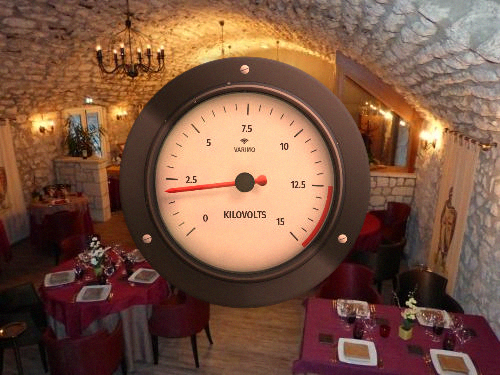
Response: kV 2
